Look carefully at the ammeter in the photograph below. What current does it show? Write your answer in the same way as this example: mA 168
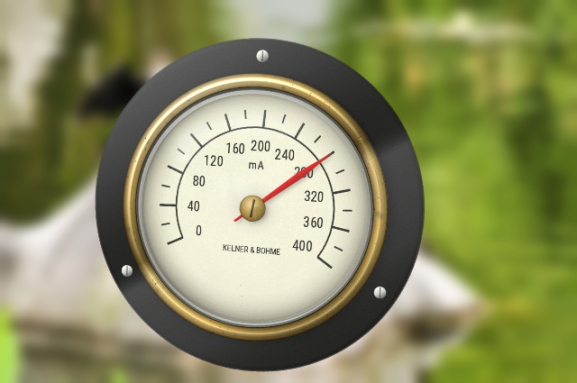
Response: mA 280
